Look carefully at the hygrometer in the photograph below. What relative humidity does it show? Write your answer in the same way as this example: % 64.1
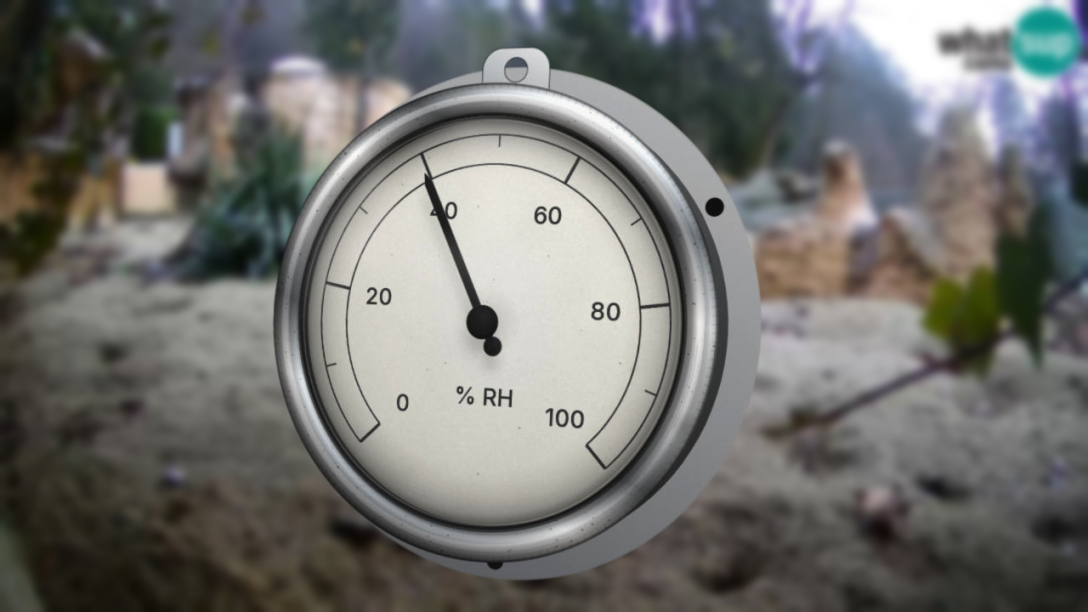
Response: % 40
